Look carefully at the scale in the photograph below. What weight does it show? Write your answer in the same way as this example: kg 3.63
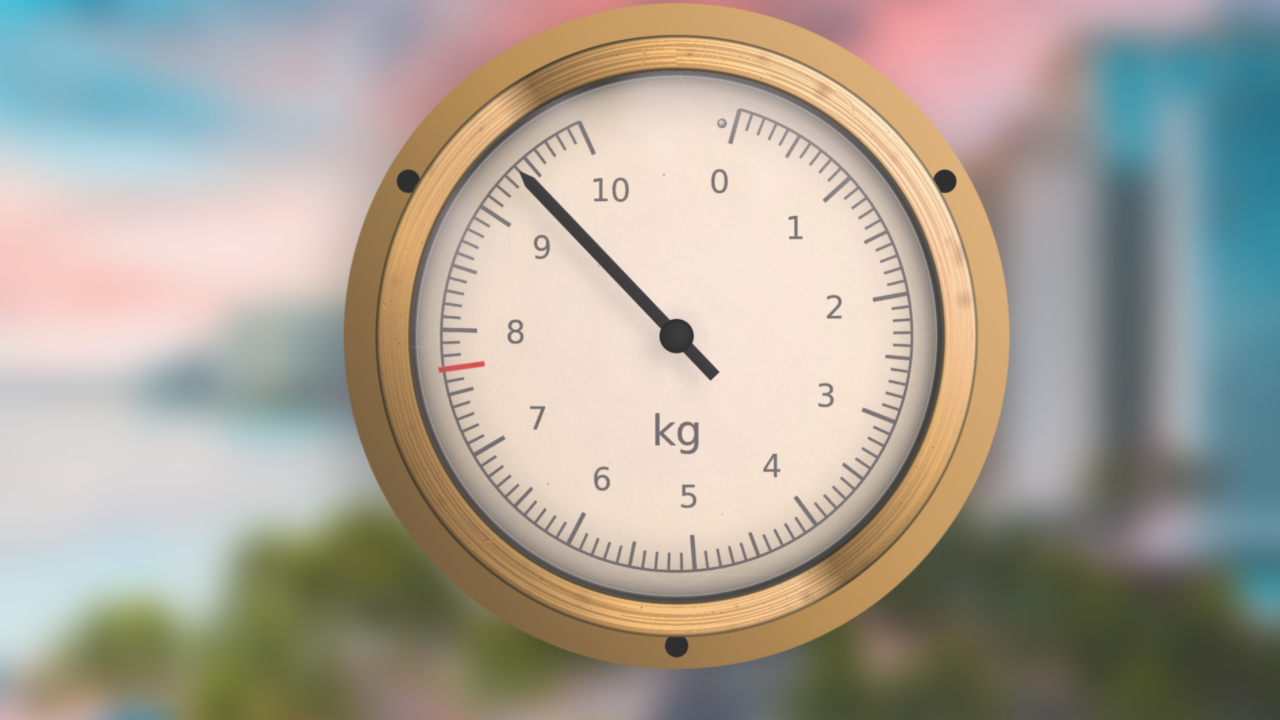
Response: kg 9.4
